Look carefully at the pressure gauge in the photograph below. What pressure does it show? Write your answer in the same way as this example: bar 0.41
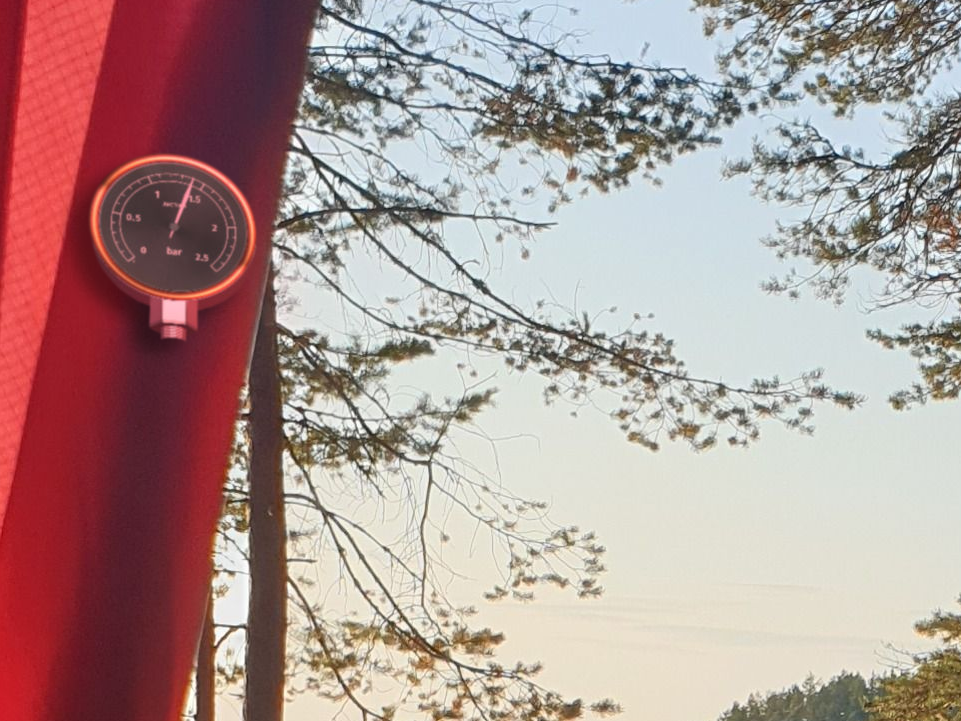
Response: bar 1.4
